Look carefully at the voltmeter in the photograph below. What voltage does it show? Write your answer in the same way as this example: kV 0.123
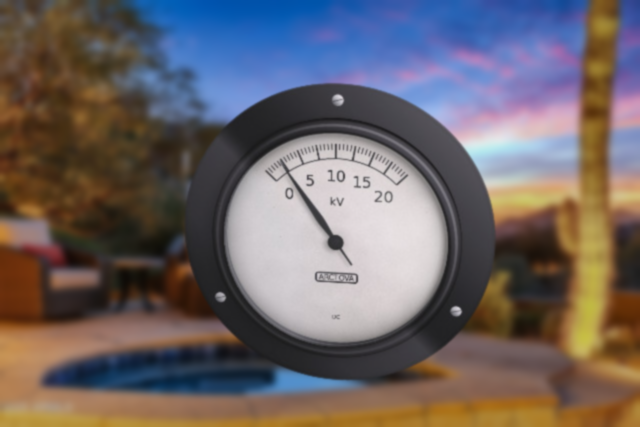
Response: kV 2.5
